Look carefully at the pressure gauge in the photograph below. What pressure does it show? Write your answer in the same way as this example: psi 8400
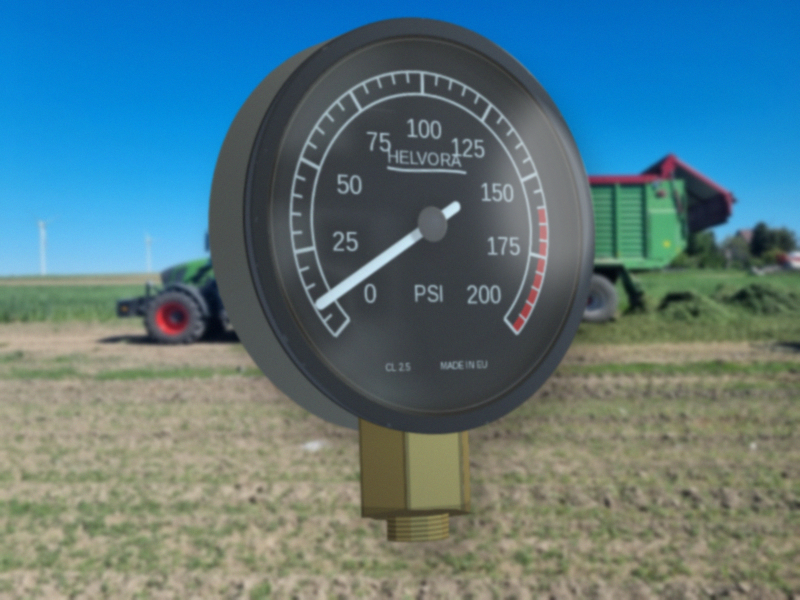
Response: psi 10
